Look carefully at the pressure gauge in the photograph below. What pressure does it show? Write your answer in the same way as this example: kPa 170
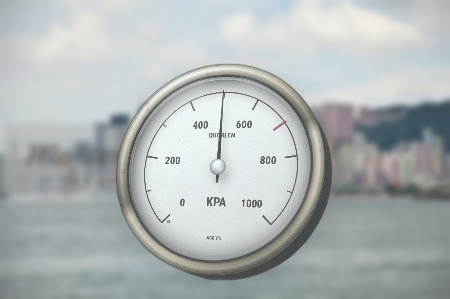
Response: kPa 500
